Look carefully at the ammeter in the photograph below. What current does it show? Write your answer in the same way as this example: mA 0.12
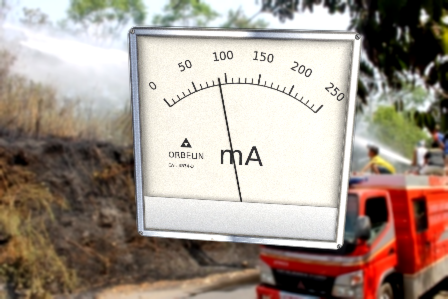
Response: mA 90
